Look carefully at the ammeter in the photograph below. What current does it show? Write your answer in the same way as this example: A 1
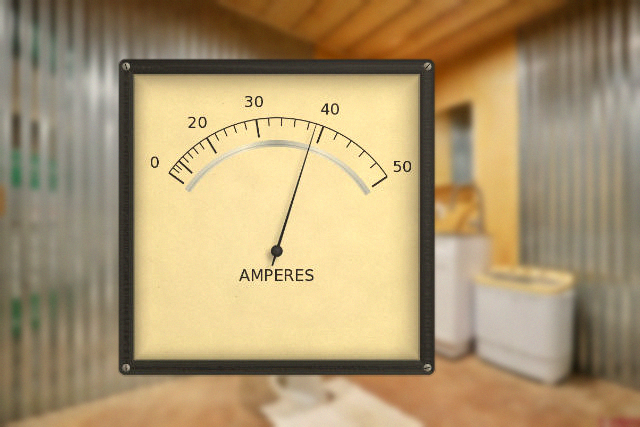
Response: A 39
